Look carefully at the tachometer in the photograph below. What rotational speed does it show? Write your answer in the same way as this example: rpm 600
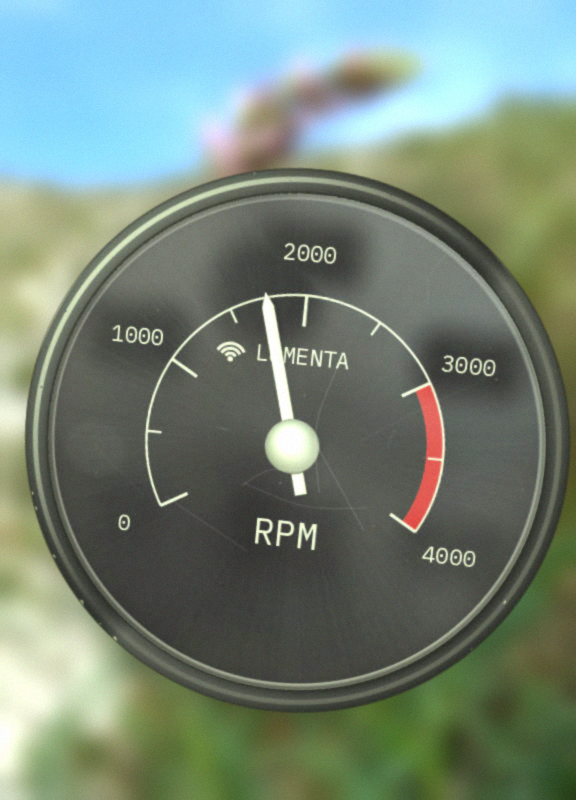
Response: rpm 1750
